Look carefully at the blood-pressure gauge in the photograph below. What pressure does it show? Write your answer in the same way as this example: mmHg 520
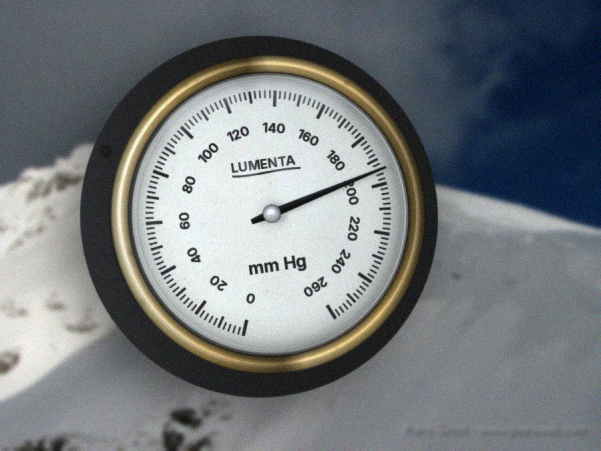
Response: mmHg 194
